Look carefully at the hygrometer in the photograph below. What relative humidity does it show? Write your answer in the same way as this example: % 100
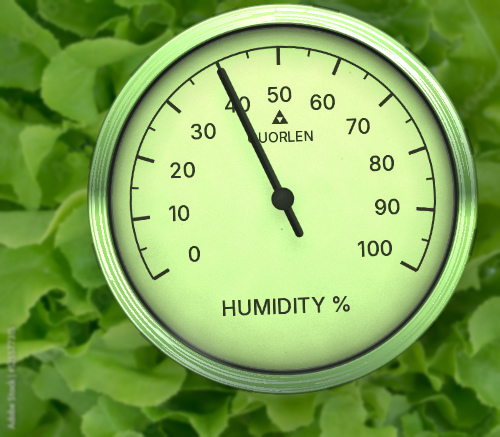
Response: % 40
